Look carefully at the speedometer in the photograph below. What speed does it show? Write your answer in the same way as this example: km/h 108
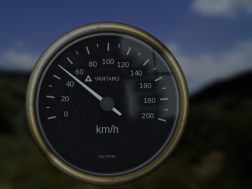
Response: km/h 50
